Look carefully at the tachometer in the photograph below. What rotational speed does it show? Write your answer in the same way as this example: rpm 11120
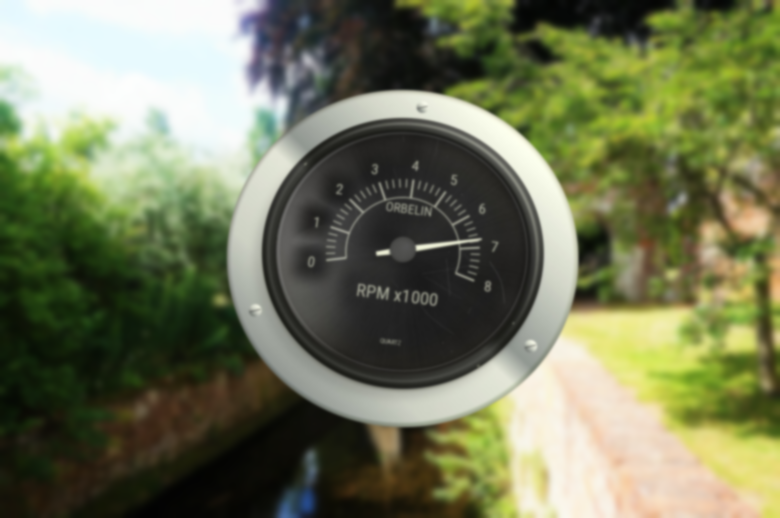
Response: rpm 6800
